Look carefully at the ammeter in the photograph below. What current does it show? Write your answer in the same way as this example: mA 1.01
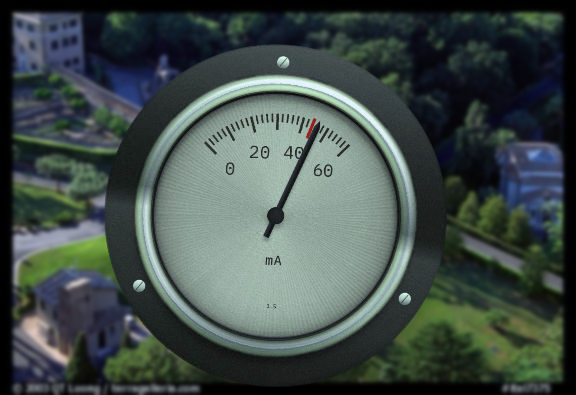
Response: mA 46
